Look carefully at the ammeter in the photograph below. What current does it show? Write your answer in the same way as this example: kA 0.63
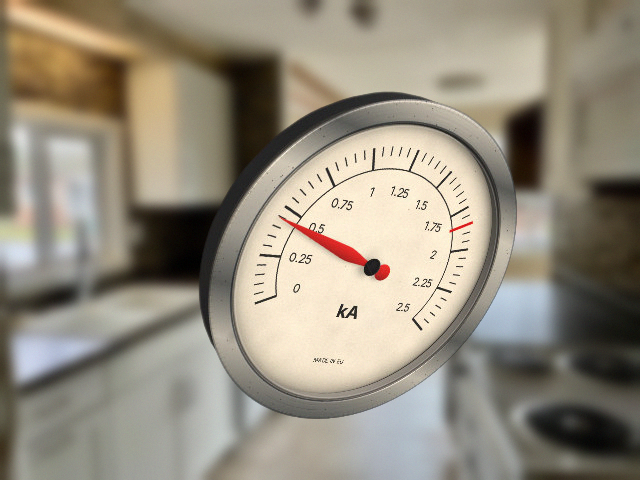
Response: kA 0.45
